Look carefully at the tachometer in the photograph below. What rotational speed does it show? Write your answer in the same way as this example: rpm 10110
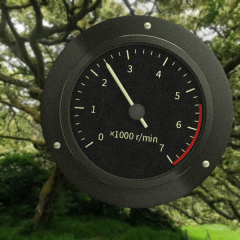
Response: rpm 2400
